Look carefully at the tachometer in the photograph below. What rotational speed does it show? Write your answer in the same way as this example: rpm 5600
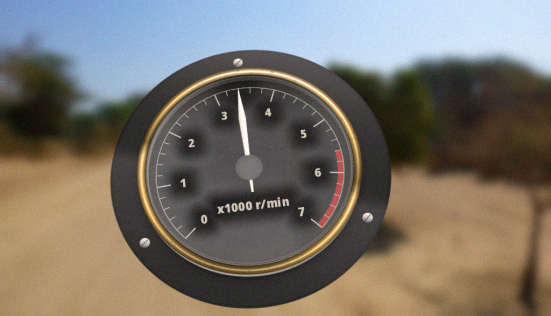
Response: rpm 3400
